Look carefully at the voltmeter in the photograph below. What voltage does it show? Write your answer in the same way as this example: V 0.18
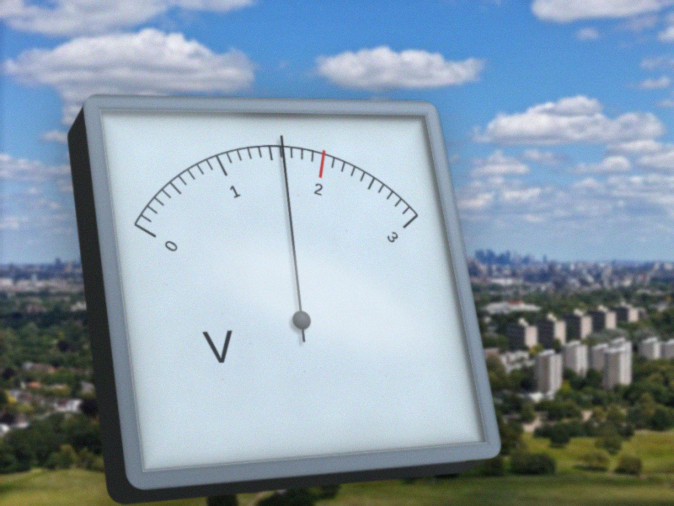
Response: V 1.6
